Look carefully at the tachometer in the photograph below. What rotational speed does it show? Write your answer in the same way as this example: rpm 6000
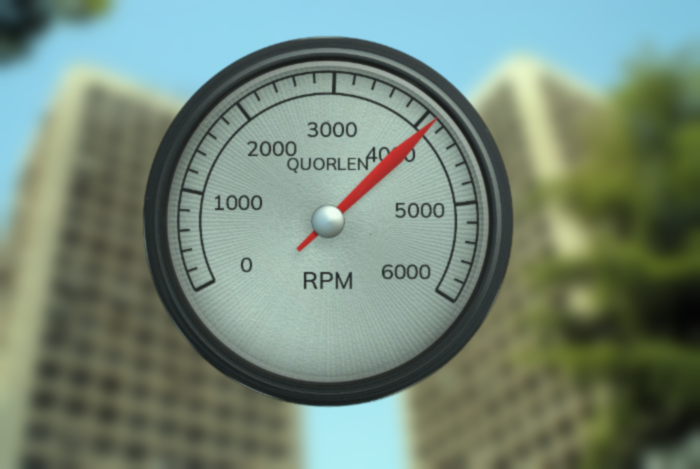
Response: rpm 4100
